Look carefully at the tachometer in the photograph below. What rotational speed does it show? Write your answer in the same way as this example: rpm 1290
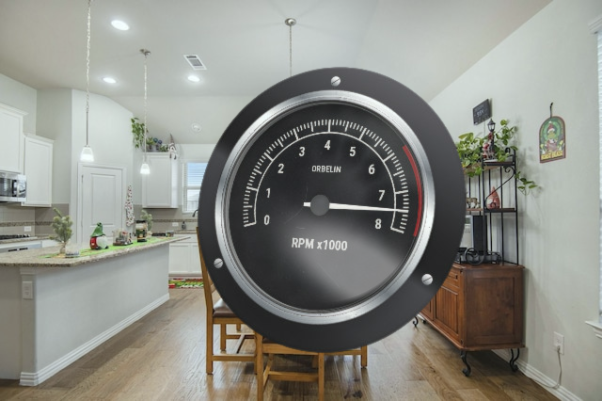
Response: rpm 7500
